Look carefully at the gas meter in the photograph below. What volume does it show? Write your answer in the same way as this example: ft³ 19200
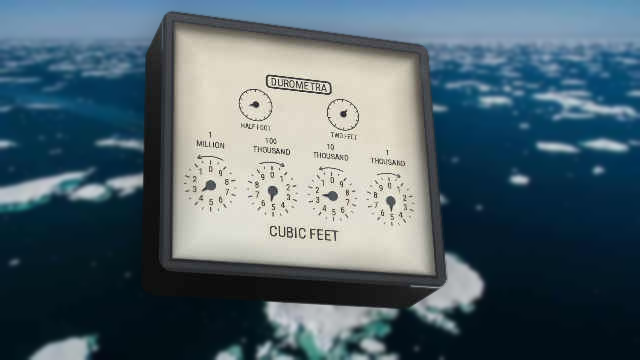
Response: ft³ 352500
